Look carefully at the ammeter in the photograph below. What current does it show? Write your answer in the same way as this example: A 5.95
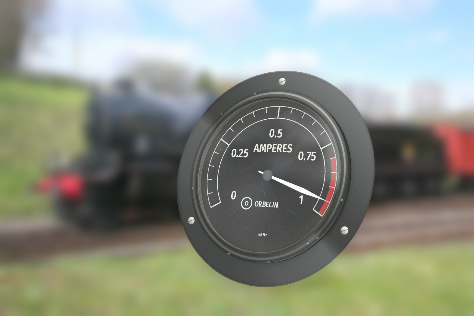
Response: A 0.95
